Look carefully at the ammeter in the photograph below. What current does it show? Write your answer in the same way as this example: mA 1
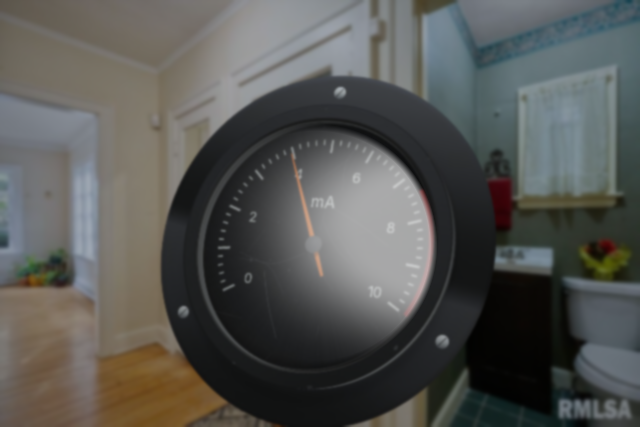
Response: mA 4
